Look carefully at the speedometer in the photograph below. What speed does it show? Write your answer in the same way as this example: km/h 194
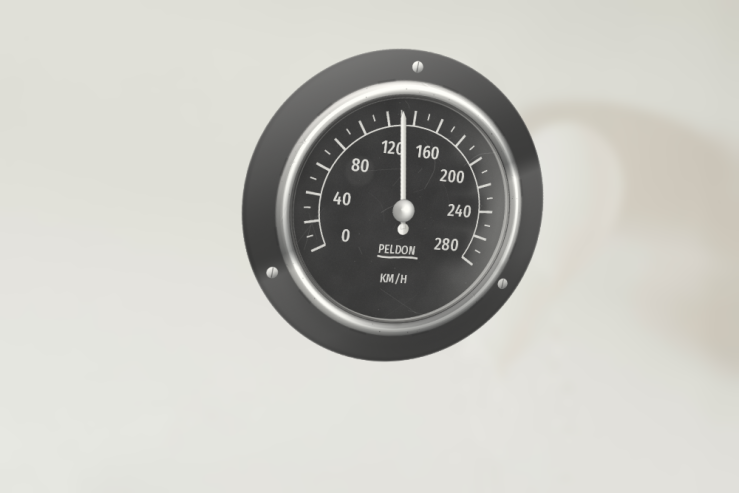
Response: km/h 130
